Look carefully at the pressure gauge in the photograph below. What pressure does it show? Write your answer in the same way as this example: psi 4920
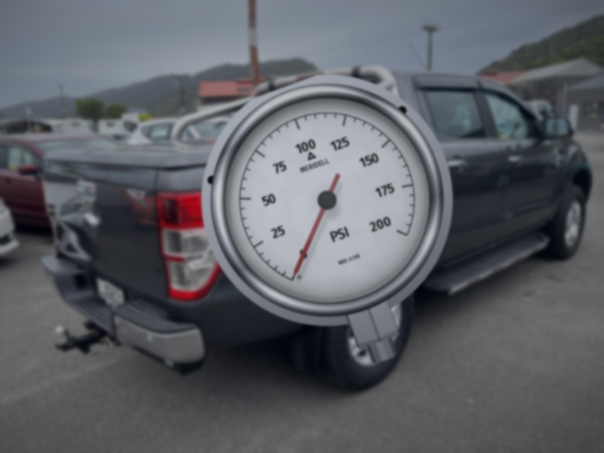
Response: psi 0
